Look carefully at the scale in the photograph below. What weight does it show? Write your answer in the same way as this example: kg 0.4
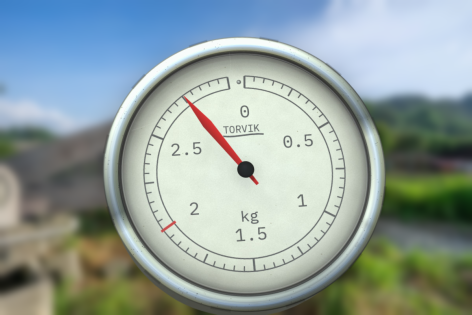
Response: kg 2.75
